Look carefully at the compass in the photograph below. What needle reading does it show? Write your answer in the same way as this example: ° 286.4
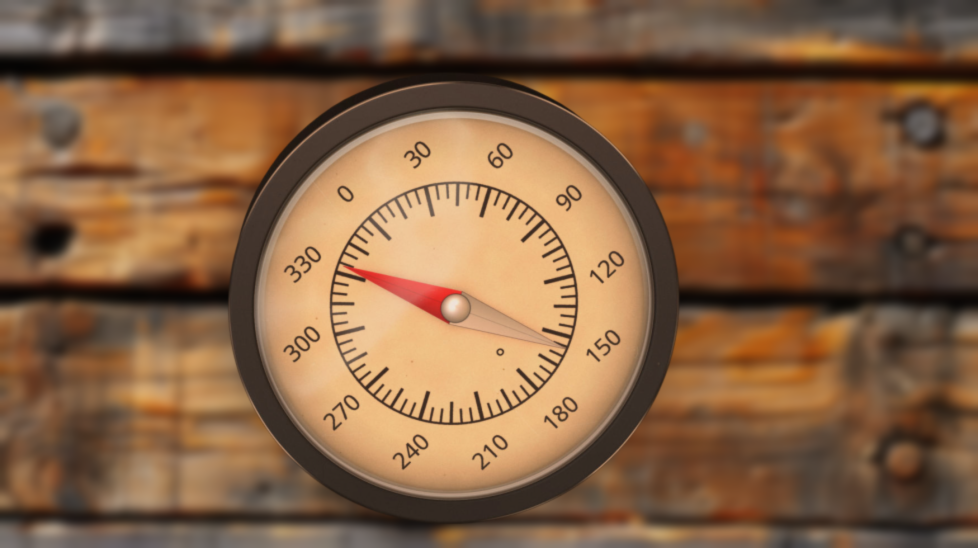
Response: ° 335
